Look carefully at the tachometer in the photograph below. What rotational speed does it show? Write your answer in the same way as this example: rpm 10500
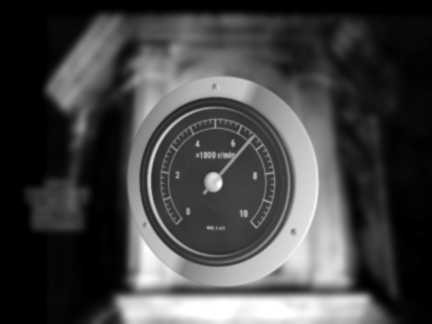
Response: rpm 6600
